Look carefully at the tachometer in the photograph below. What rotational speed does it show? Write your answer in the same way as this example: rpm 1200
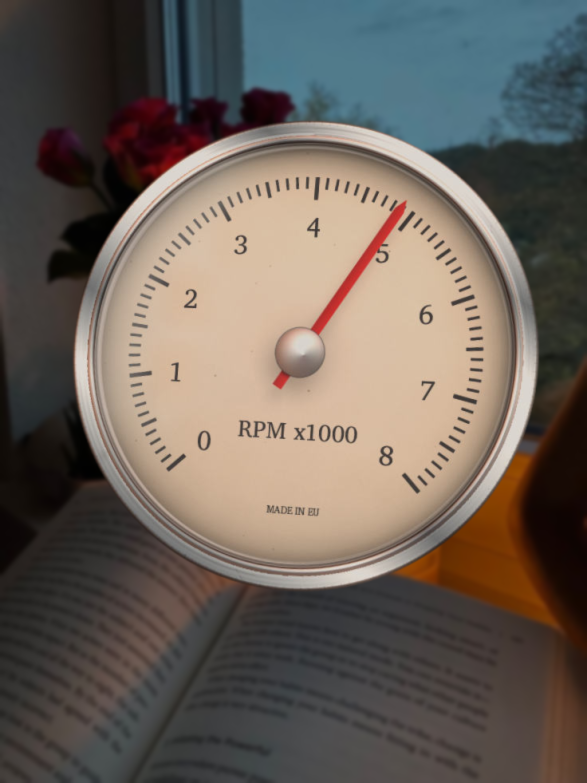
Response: rpm 4900
